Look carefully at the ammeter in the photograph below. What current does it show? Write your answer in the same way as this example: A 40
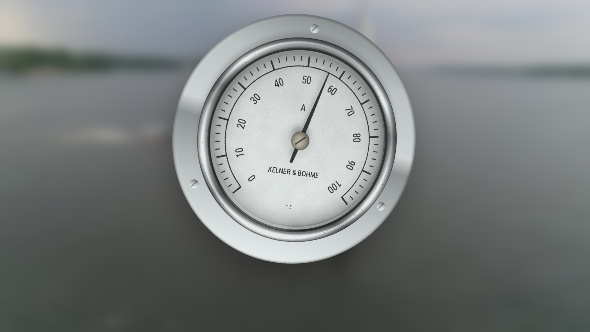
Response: A 56
